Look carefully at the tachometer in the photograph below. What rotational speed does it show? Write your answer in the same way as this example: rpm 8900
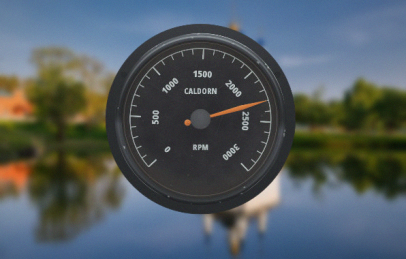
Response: rpm 2300
